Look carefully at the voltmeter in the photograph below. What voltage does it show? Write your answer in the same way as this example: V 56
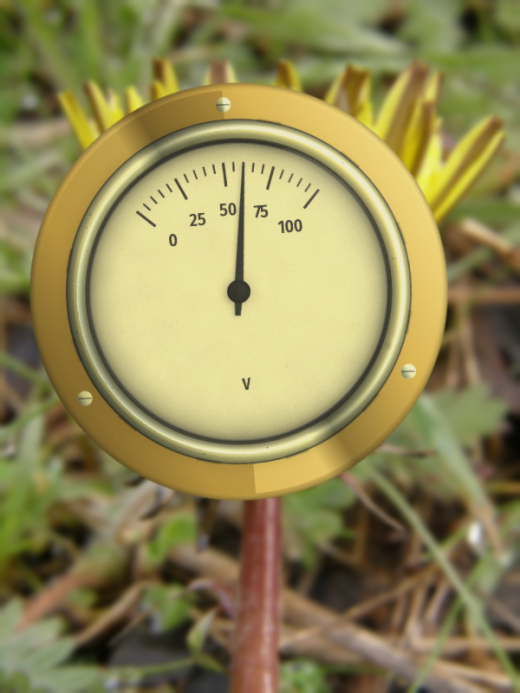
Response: V 60
